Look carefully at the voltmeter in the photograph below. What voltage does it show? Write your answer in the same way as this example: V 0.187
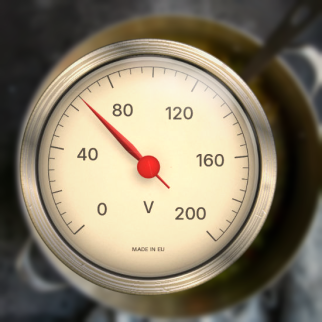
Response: V 65
